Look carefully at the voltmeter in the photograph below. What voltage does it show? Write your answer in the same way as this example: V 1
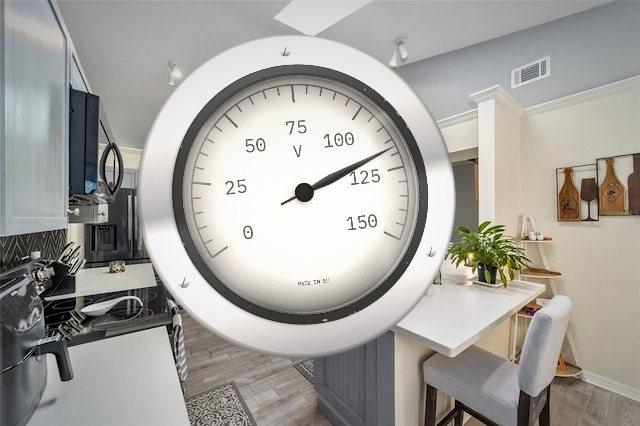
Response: V 117.5
